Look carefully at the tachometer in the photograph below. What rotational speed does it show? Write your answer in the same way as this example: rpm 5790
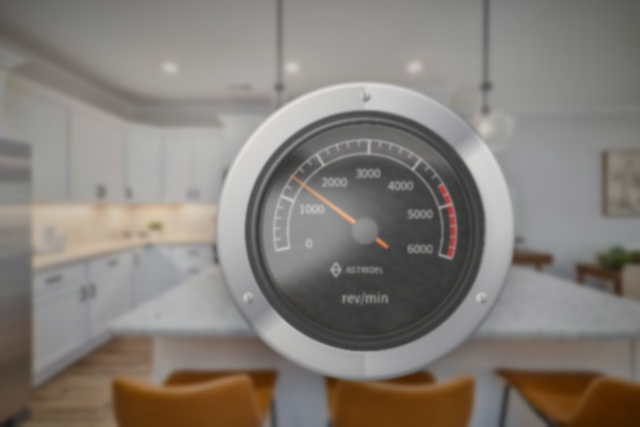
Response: rpm 1400
